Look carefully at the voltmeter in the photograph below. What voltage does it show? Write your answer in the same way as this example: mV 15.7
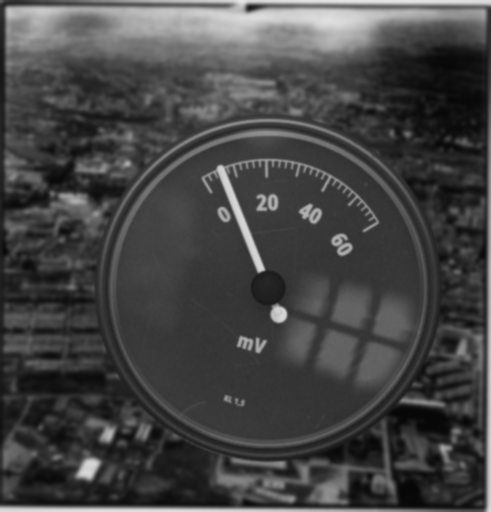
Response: mV 6
